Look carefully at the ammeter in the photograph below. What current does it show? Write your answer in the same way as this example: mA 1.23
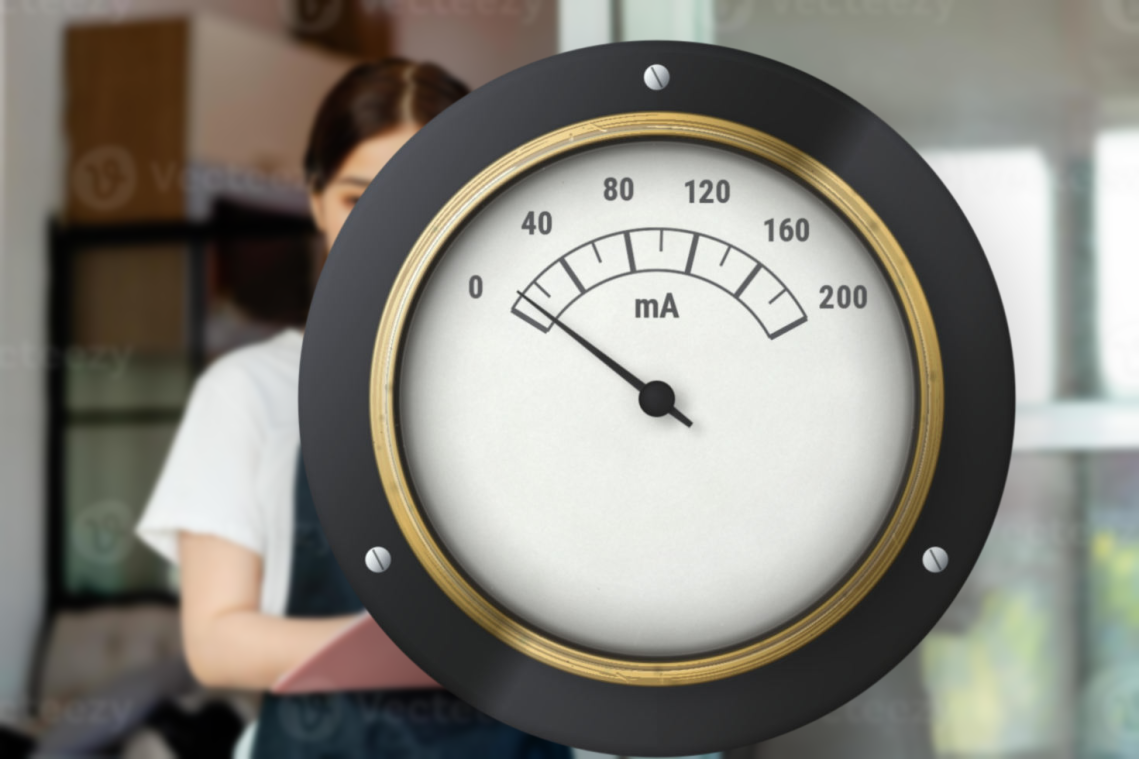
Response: mA 10
